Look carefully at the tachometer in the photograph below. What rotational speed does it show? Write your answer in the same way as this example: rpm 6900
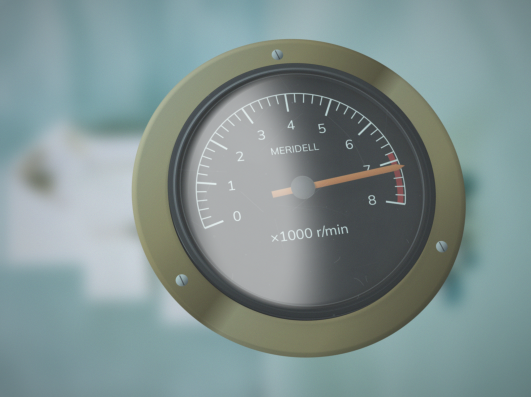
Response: rpm 7200
